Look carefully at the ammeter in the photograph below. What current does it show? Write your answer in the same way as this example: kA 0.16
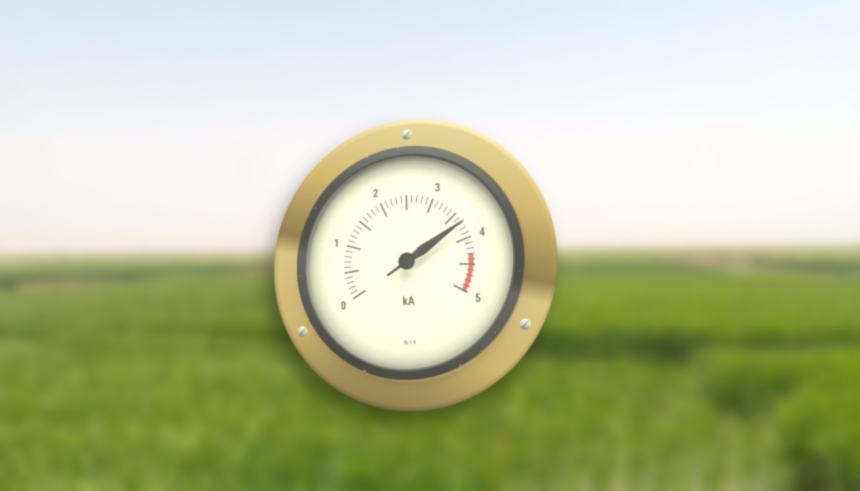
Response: kA 3.7
